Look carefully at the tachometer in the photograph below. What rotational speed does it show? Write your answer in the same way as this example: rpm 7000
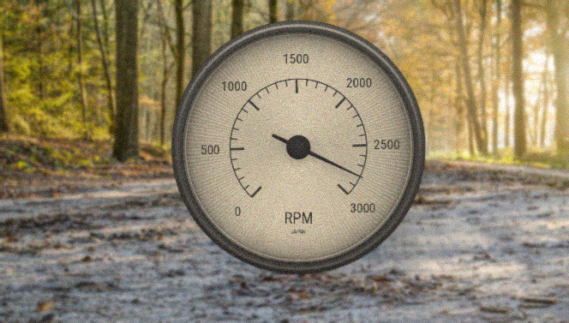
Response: rpm 2800
